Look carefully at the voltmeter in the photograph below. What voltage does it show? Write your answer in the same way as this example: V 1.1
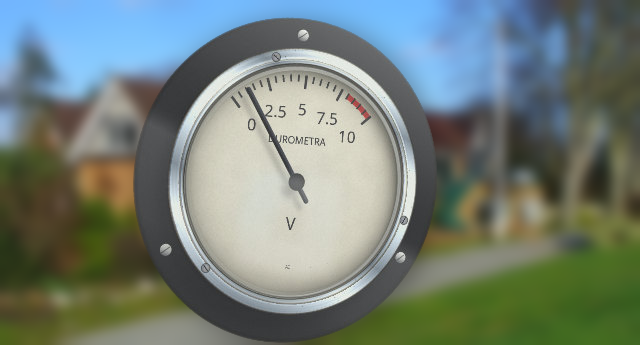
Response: V 1
